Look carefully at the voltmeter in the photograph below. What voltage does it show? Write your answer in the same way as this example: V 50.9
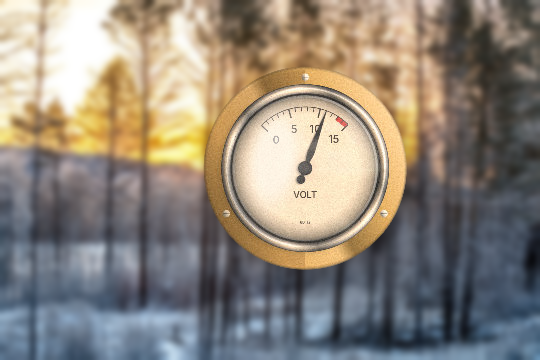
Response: V 11
